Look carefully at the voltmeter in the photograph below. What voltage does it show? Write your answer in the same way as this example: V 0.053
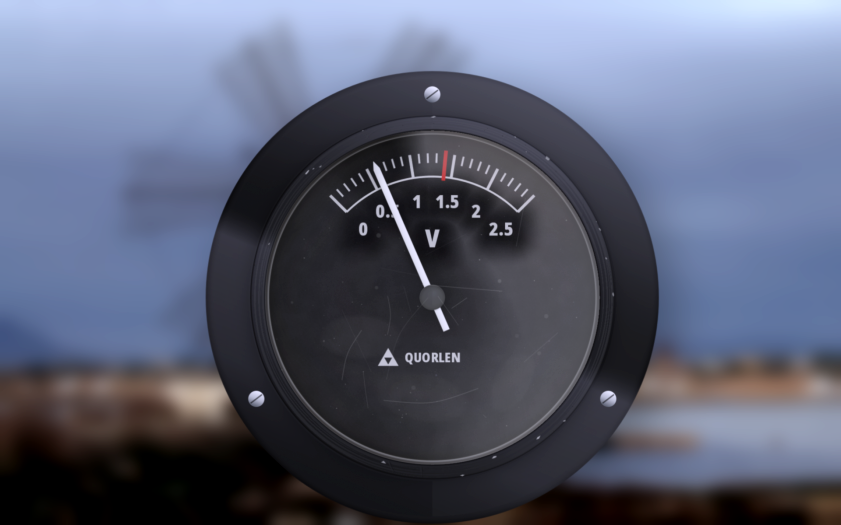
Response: V 0.6
